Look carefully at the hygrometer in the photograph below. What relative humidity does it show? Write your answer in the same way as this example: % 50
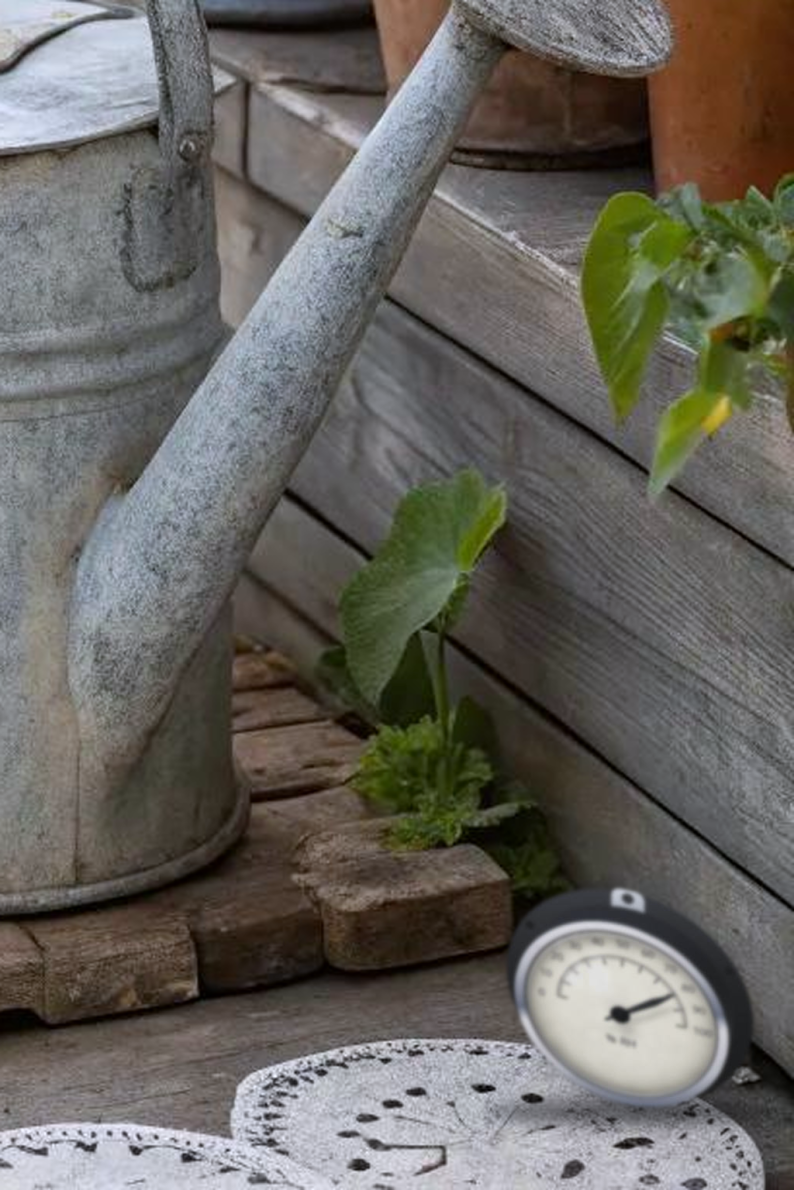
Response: % 80
